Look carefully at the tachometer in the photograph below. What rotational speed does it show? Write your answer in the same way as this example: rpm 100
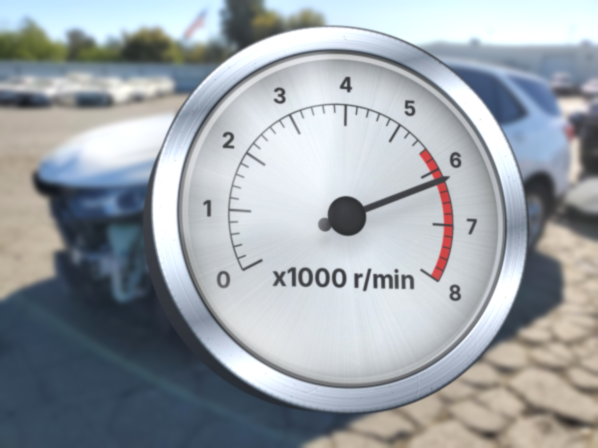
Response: rpm 6200
